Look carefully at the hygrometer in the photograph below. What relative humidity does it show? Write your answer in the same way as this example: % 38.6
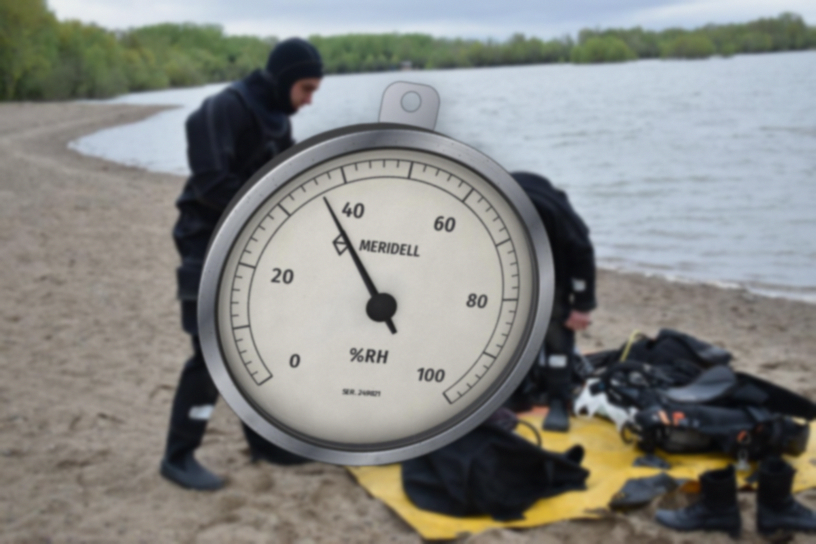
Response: % 36
